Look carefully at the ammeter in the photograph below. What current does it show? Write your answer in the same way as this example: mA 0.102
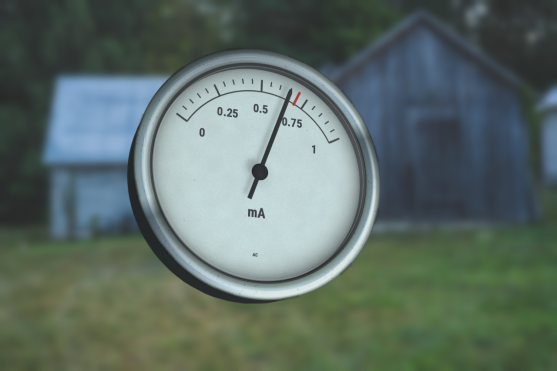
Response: mA 0.65
